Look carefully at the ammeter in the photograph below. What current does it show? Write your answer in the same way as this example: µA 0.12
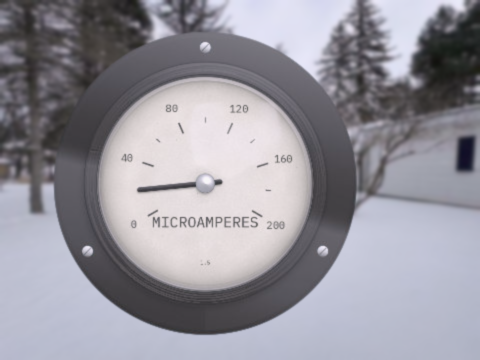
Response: µA 20
